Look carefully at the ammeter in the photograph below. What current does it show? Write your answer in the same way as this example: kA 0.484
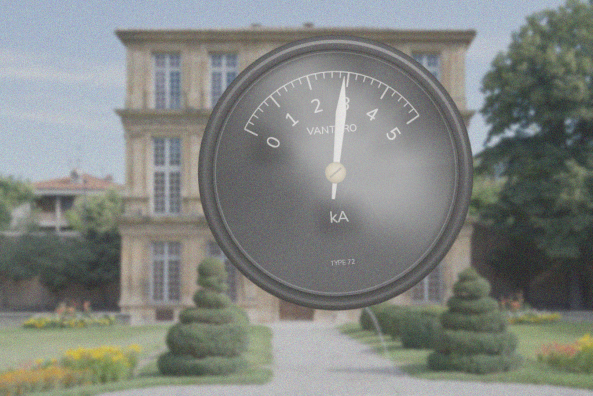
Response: kA 2.9
